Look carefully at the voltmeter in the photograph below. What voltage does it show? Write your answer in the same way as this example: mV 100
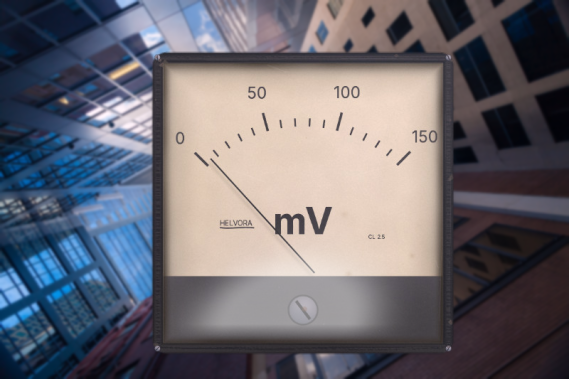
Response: mV 5
